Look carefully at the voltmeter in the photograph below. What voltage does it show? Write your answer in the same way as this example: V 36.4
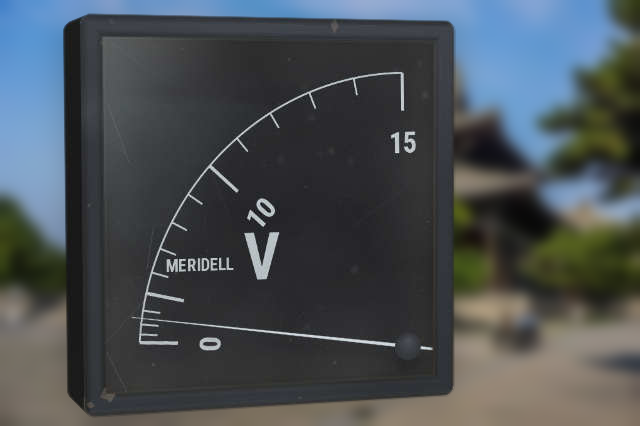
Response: V 3.5
